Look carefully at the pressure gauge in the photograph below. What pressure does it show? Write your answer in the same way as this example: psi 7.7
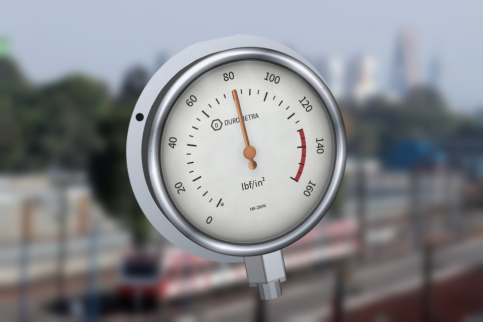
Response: psi 80
